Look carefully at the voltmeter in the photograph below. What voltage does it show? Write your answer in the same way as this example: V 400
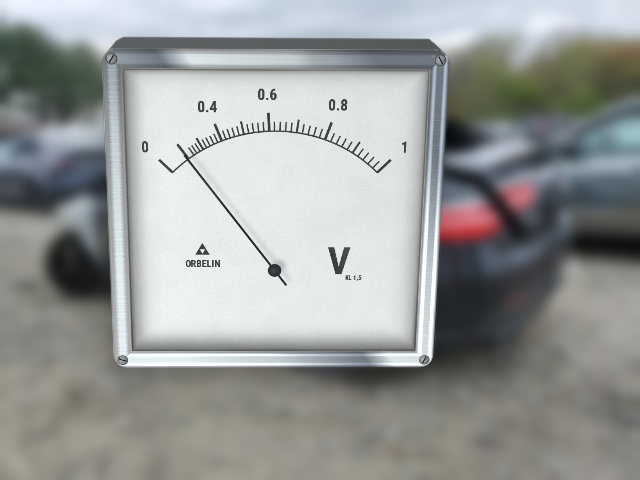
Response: V 0.2
